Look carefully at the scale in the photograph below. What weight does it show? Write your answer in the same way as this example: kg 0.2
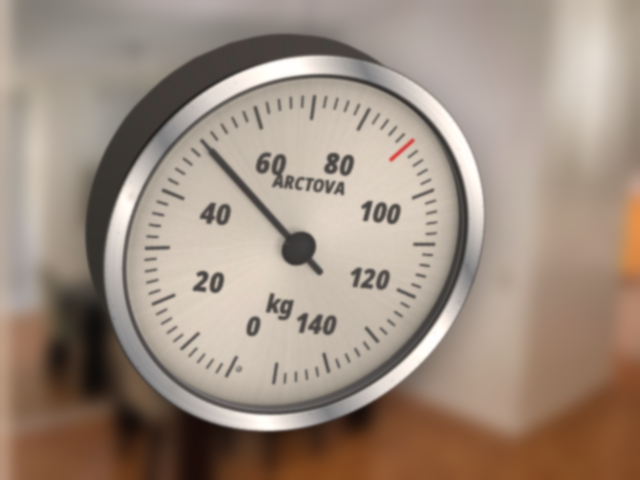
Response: kg 50
